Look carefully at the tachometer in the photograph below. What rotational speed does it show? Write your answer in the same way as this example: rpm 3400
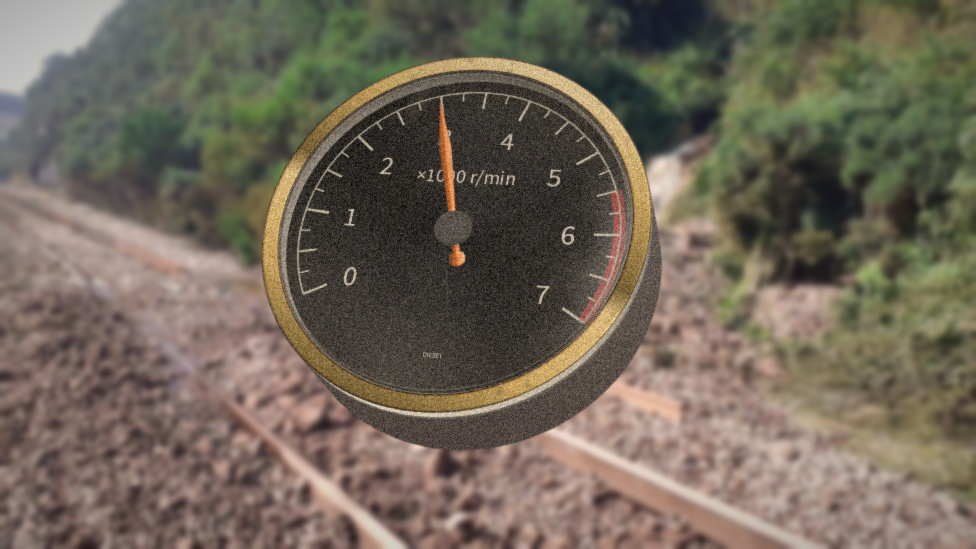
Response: rpm 3000
